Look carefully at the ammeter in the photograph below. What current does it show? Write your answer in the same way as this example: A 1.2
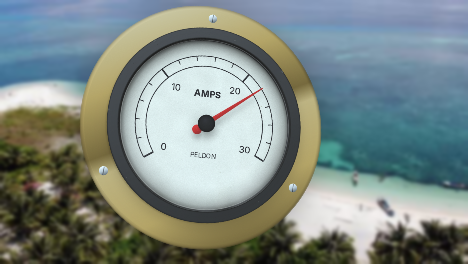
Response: A 22
